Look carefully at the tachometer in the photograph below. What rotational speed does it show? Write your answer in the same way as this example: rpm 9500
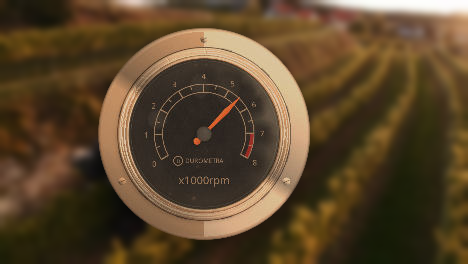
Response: rpm 5500
